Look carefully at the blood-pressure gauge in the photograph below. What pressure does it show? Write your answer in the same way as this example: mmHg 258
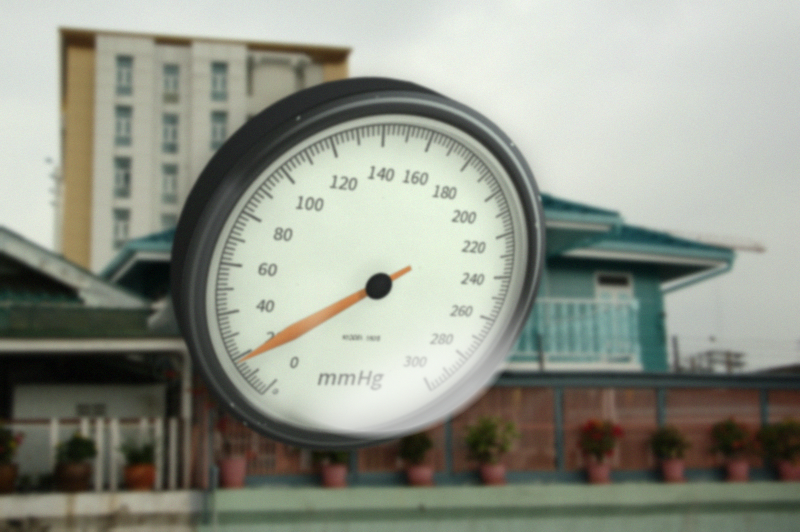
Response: mmHg 20
